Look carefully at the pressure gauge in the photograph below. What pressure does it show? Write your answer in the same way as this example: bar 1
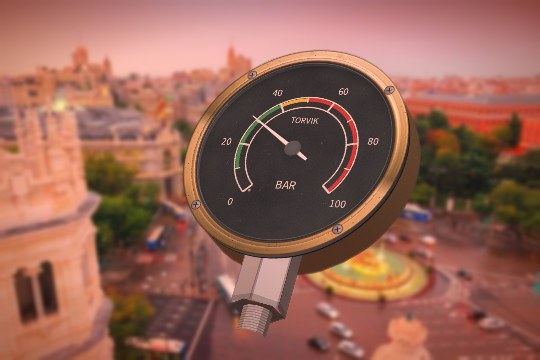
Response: bar 30
